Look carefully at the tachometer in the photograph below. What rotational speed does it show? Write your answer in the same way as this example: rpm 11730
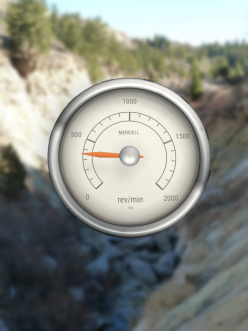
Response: rpm 350
